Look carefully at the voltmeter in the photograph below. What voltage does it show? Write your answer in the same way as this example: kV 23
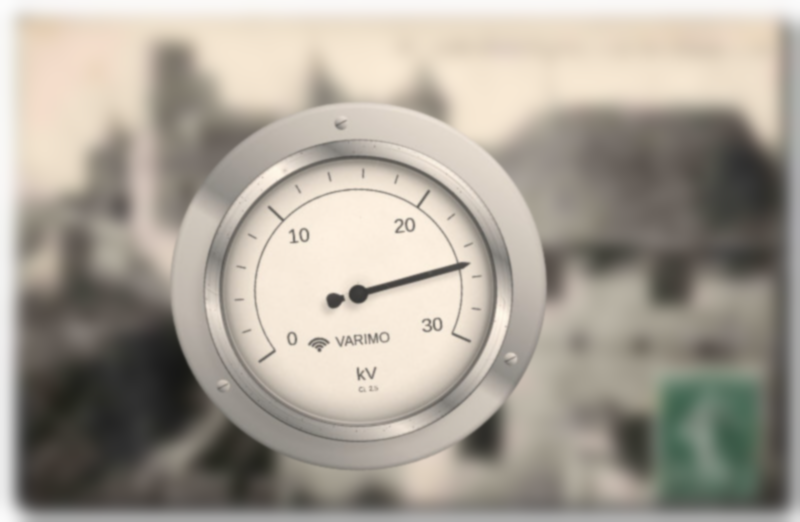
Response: kV 25
